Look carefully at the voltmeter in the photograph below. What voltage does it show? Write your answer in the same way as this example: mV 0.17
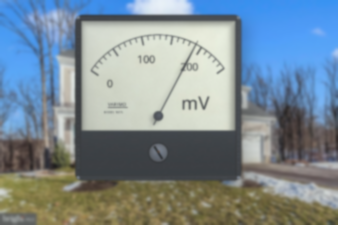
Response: mV 190
